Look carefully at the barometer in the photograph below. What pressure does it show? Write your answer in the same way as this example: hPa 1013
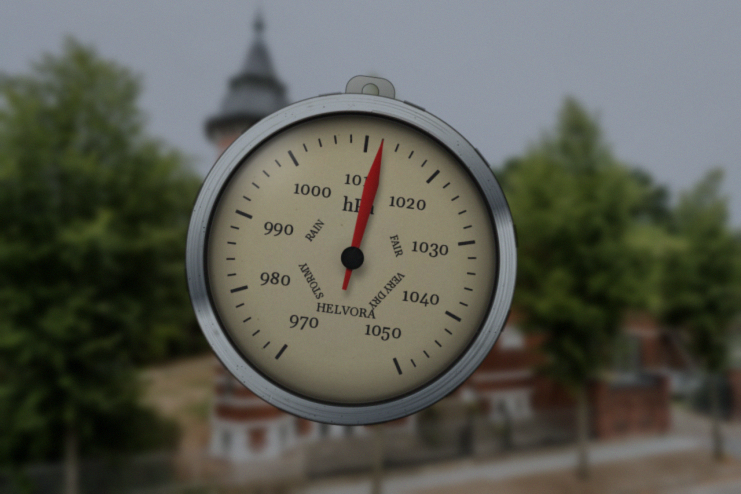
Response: hPa 1012
